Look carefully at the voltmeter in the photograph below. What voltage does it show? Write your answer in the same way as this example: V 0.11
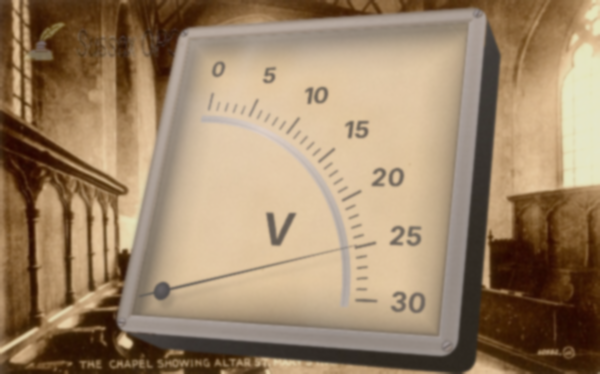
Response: V 25
